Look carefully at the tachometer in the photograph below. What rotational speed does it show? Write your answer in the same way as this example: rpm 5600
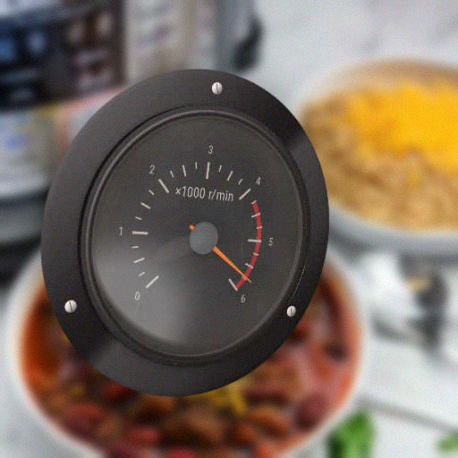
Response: rpm 5750
